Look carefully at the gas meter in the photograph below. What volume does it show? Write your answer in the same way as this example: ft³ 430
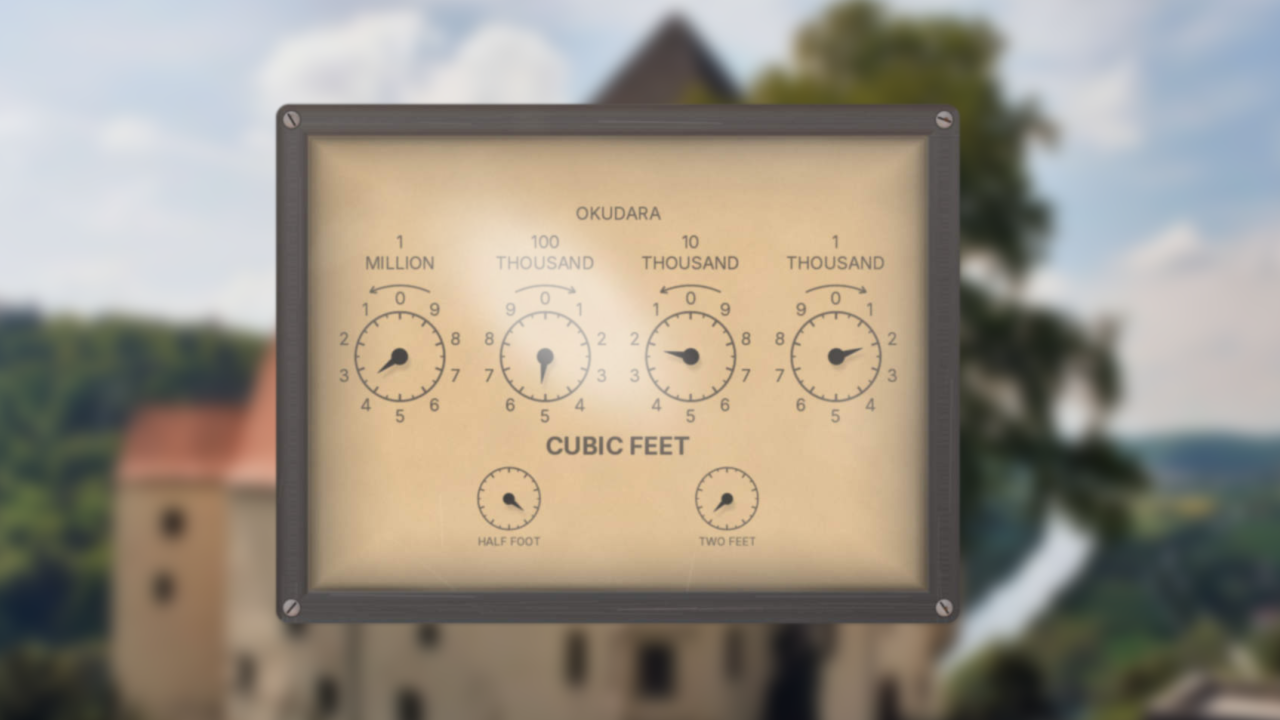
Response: ft³ 352200
